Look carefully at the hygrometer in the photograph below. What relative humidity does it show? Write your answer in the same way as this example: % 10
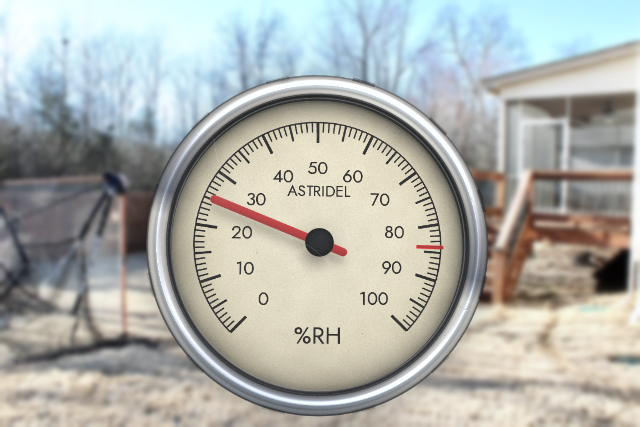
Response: % 25
